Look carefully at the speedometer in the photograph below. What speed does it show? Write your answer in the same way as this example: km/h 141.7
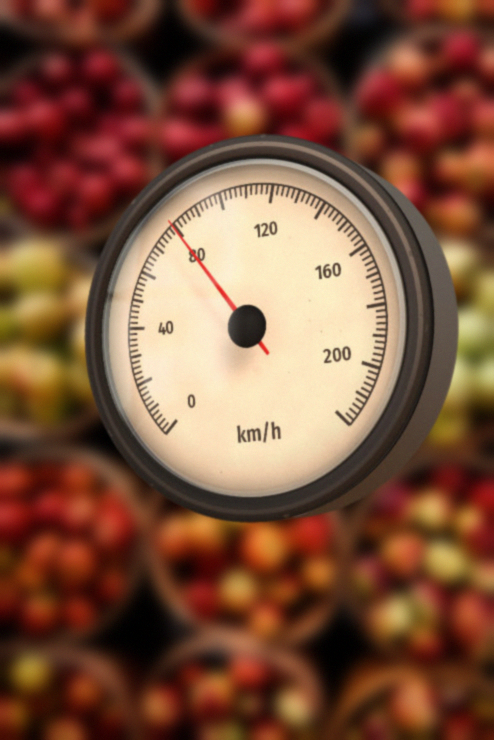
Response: km/h 80
